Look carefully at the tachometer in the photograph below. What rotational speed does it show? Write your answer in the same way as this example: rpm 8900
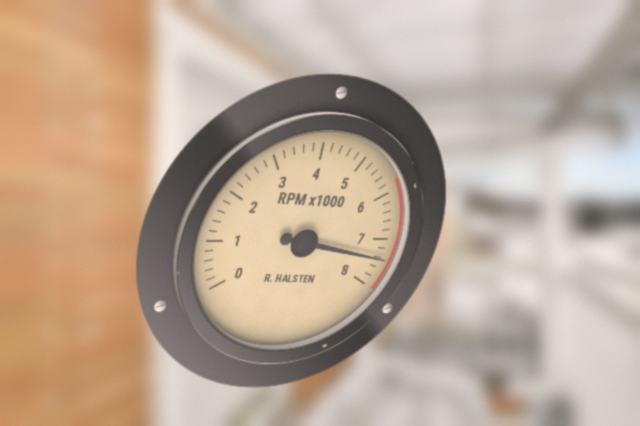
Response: rpm 7400
